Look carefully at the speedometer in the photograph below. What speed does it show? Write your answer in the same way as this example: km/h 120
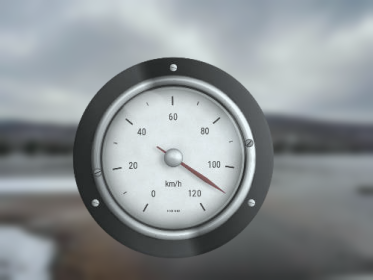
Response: km/h 110
